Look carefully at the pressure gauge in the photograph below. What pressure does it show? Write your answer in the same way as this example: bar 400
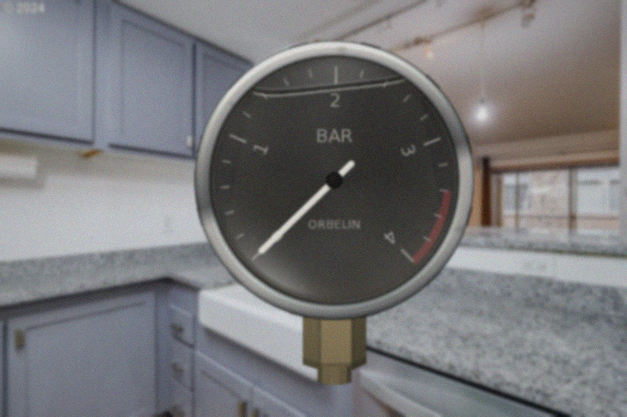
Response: bar 0
